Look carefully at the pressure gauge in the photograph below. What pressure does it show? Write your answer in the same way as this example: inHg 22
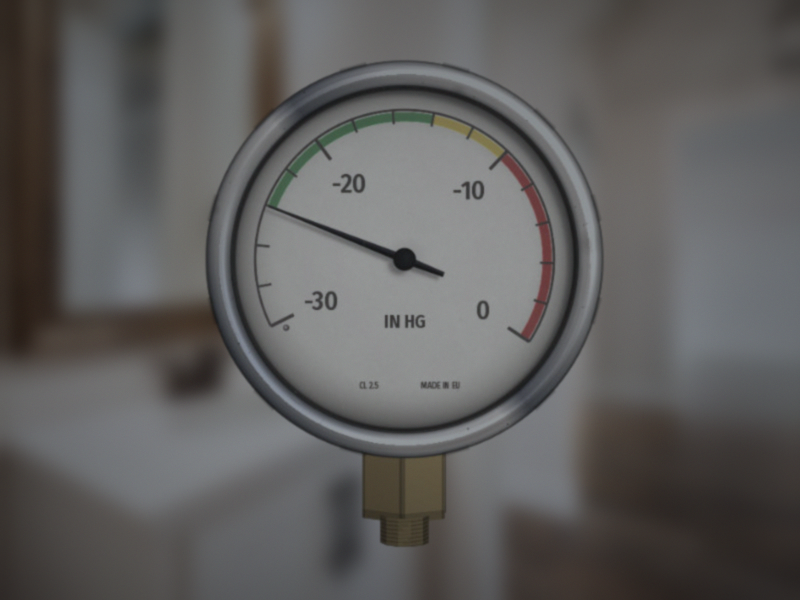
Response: inHg -24
